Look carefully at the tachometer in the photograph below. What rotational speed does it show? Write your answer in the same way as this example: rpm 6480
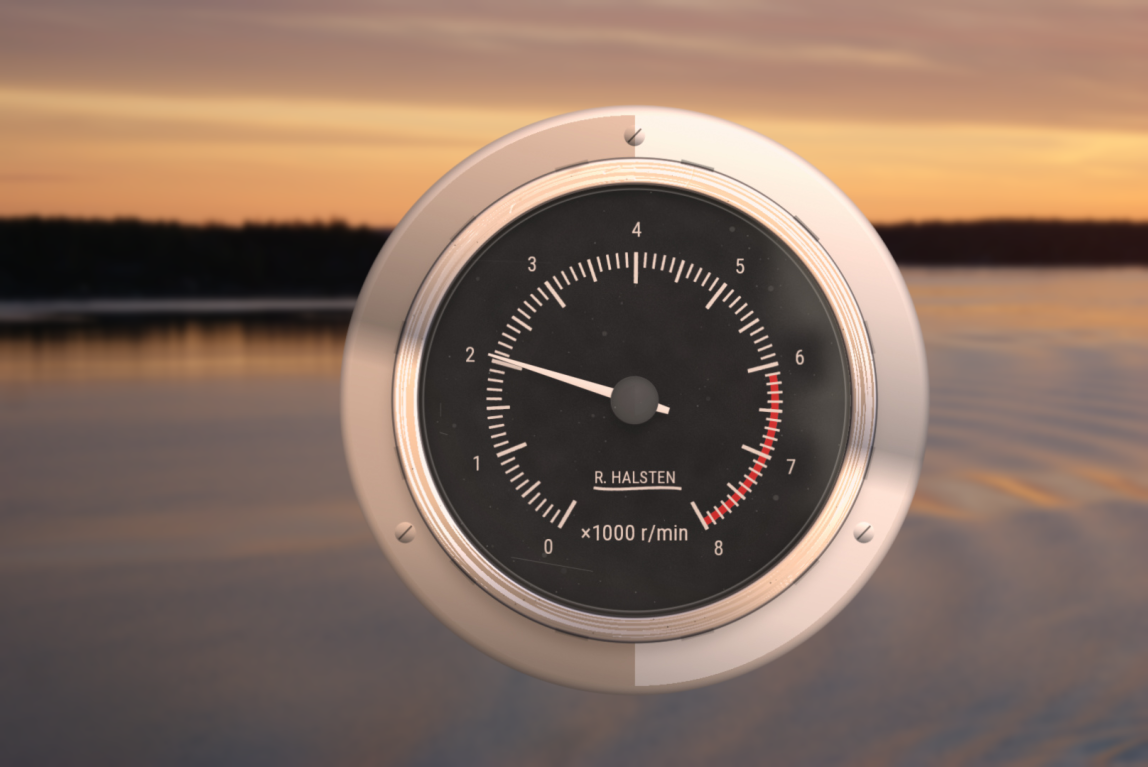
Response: rpm 2050
